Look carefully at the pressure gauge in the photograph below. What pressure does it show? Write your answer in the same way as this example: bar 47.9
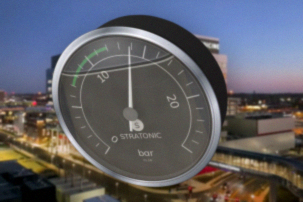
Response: bar 14
